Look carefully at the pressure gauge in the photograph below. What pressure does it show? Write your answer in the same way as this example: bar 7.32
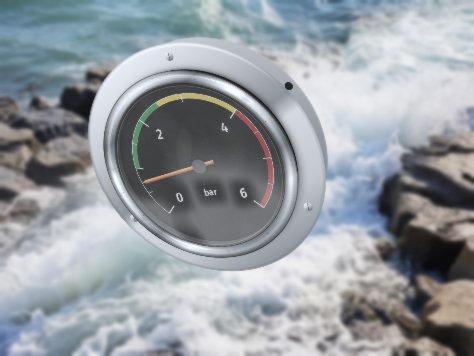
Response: bar 0.75
